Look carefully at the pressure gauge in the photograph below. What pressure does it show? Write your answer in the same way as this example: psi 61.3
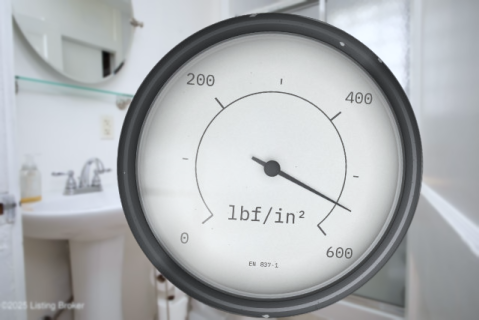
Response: psi 550
